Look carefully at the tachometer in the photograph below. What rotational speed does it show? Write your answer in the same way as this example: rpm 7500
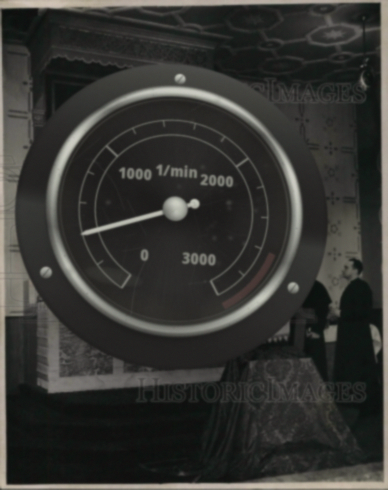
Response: rpm 400
